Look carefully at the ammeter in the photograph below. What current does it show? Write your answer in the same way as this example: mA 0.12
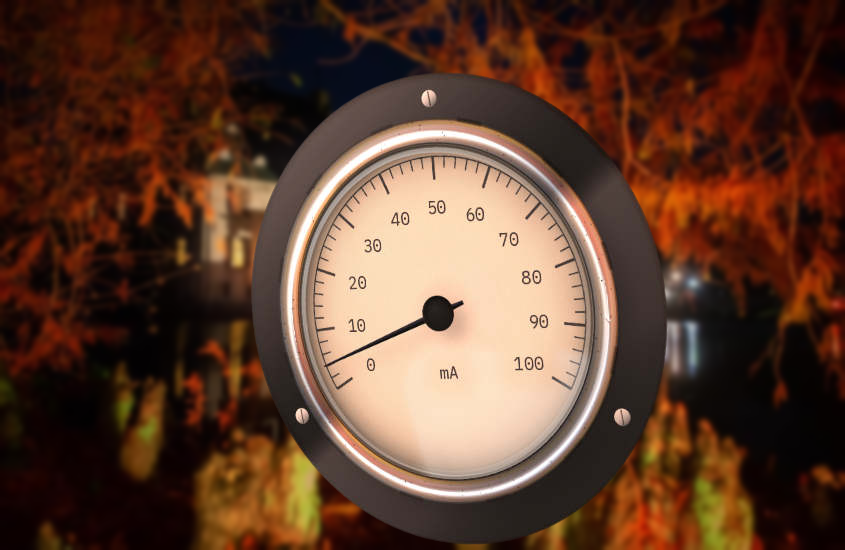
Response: mA 4
